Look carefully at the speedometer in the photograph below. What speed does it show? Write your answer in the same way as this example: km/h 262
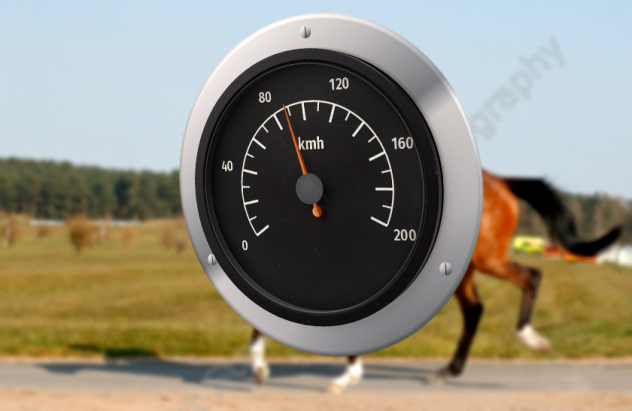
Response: km/h 90
